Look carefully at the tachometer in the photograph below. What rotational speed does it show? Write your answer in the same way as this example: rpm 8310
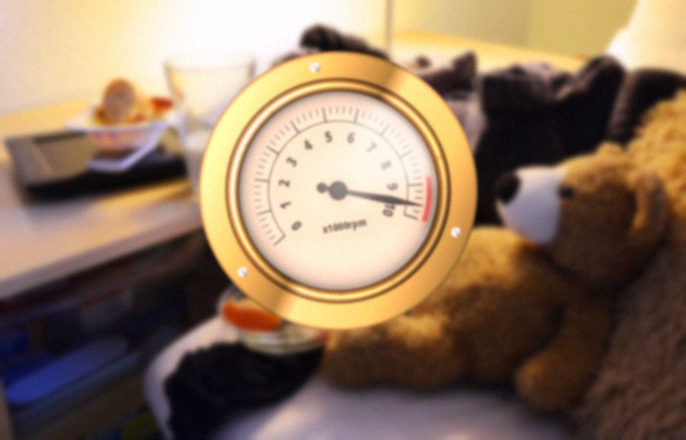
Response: rpm 9600
